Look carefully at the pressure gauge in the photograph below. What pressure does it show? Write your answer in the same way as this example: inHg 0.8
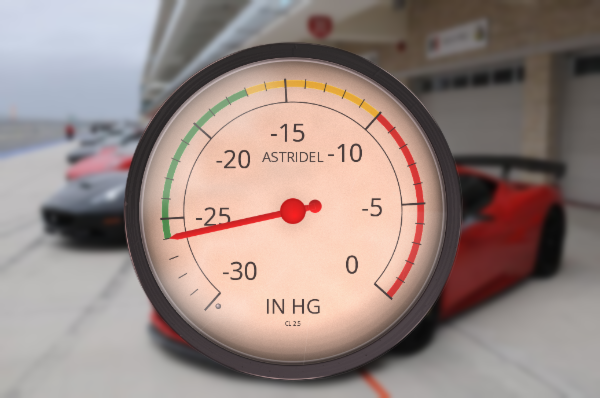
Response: inHg -26
